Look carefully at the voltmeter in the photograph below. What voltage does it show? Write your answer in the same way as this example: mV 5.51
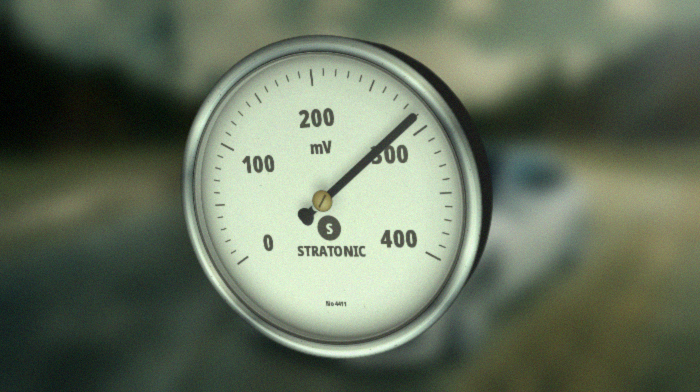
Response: mV 290
